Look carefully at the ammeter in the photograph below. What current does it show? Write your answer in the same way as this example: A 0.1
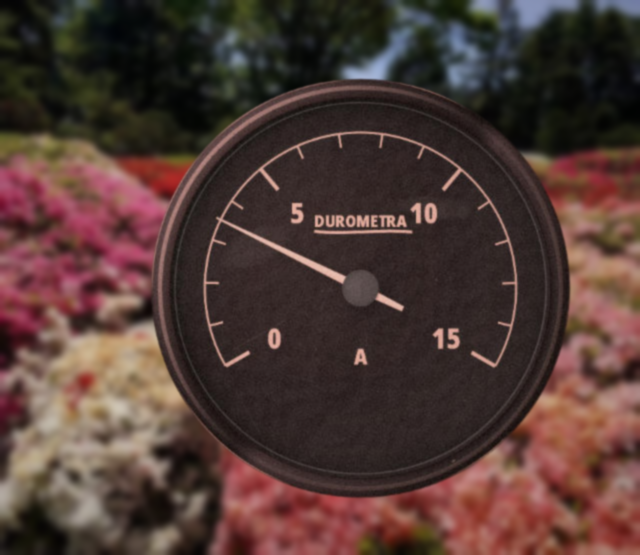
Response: A 3.5
